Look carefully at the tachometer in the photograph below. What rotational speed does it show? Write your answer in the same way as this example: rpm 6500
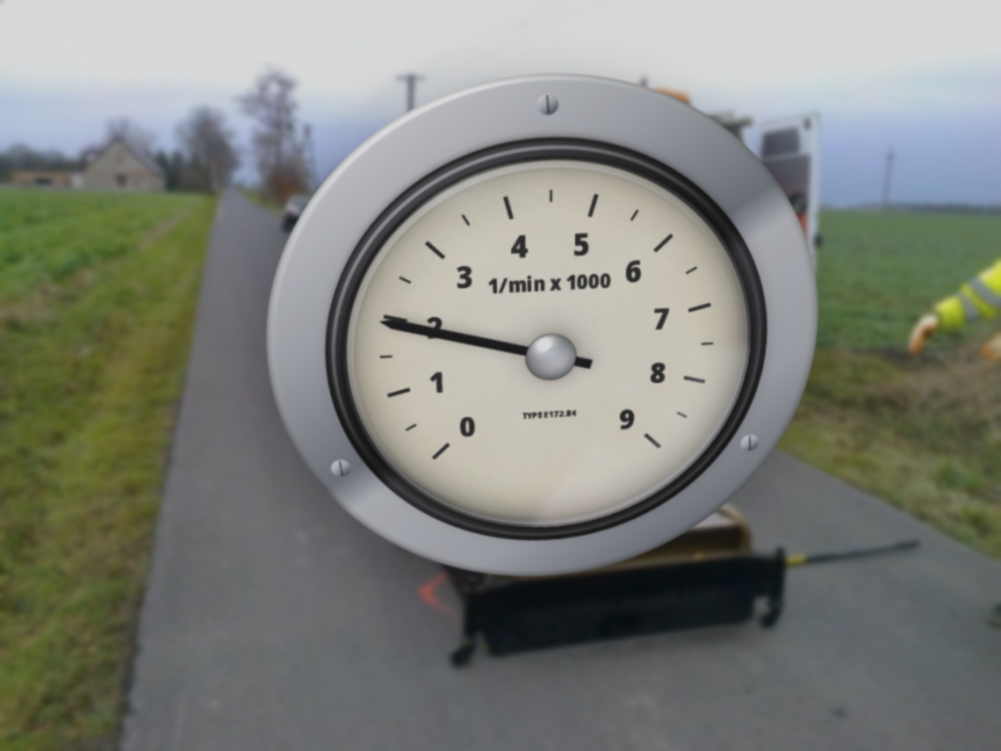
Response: rpm 2000
